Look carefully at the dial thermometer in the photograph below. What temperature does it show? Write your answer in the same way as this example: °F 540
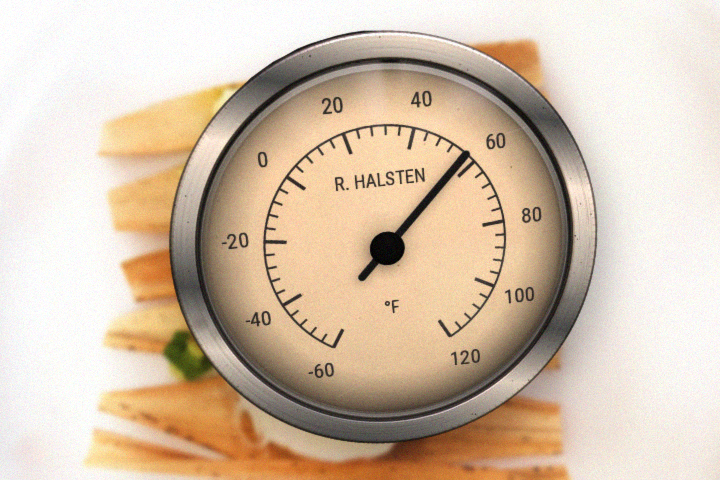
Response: °F 56
